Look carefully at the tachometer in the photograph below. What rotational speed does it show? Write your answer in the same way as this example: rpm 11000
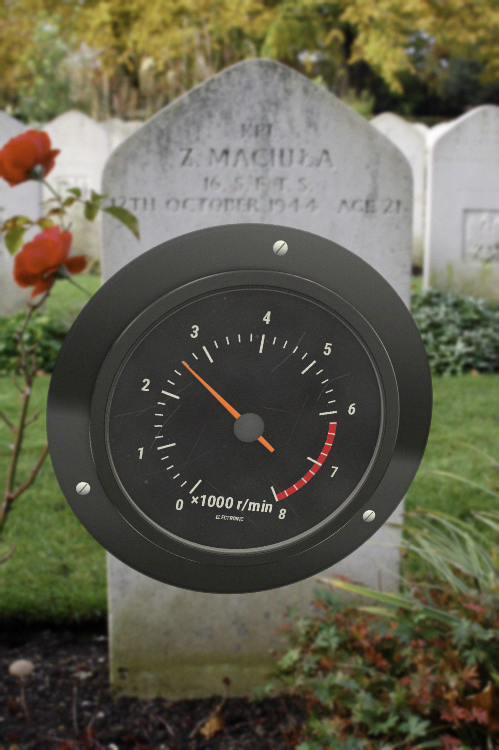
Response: rpm 2600
